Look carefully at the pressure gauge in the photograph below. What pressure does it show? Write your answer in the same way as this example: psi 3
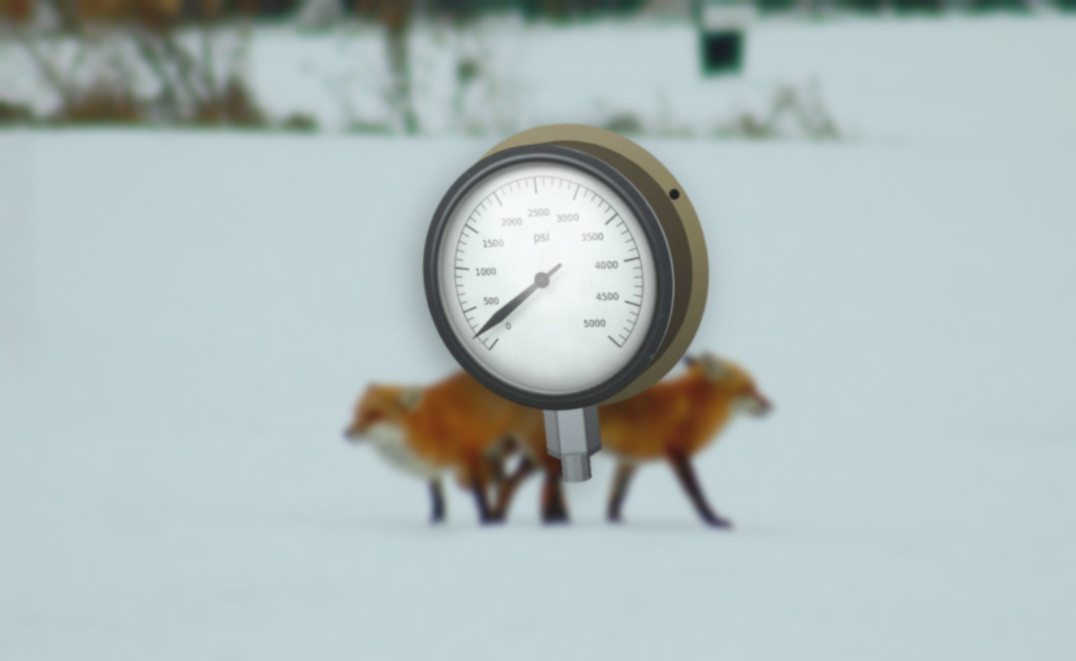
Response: psi 200
